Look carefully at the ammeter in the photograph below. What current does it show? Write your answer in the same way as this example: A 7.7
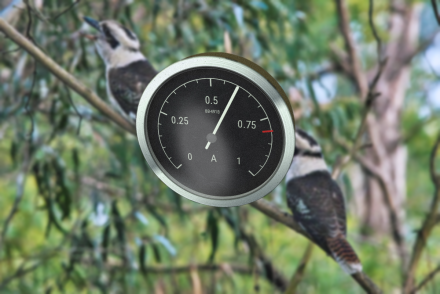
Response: A 0.6
